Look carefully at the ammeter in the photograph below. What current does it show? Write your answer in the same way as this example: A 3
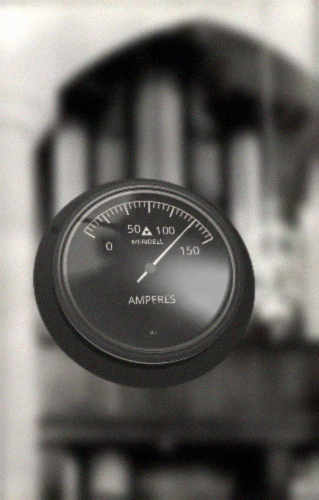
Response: A 125
